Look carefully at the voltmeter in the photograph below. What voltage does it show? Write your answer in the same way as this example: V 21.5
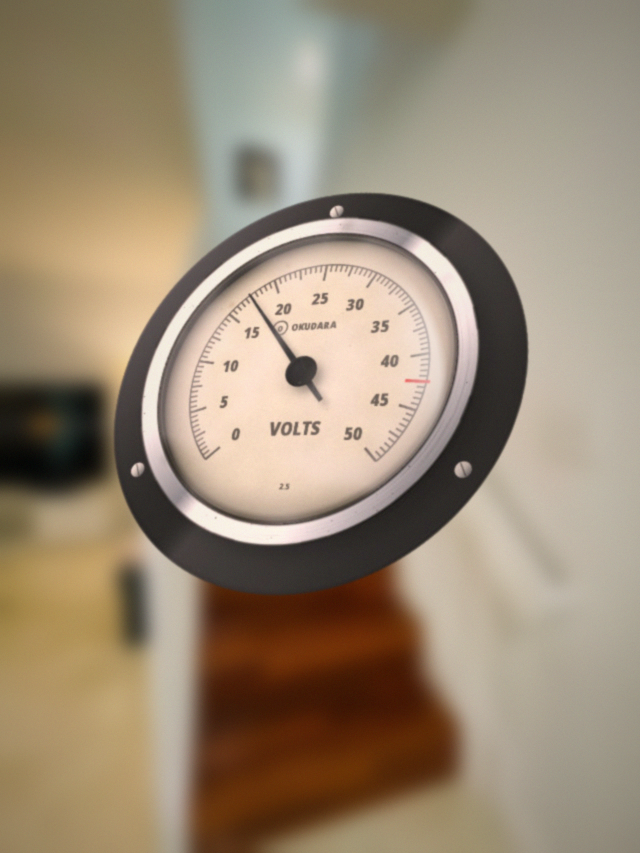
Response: V 17.5
